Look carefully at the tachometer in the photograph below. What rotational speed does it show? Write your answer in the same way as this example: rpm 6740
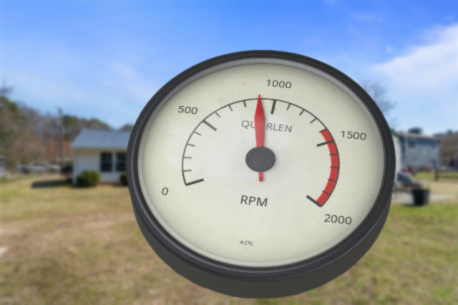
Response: rpm 900
